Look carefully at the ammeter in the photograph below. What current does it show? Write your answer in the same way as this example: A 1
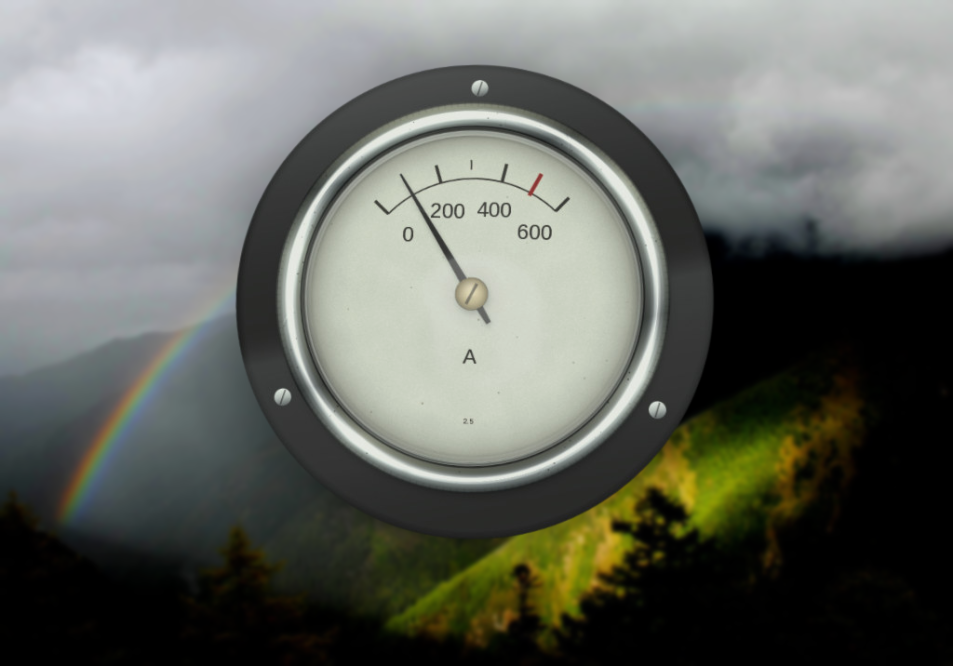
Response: A 100
